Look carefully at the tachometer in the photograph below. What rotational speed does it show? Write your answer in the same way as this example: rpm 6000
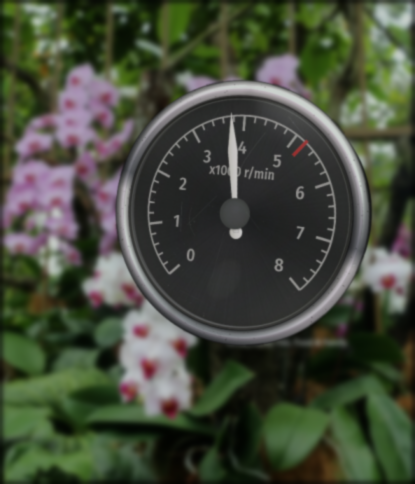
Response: rpm 3800
